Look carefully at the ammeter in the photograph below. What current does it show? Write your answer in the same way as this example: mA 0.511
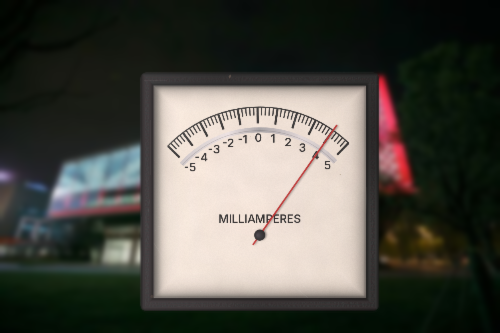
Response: mA 4
